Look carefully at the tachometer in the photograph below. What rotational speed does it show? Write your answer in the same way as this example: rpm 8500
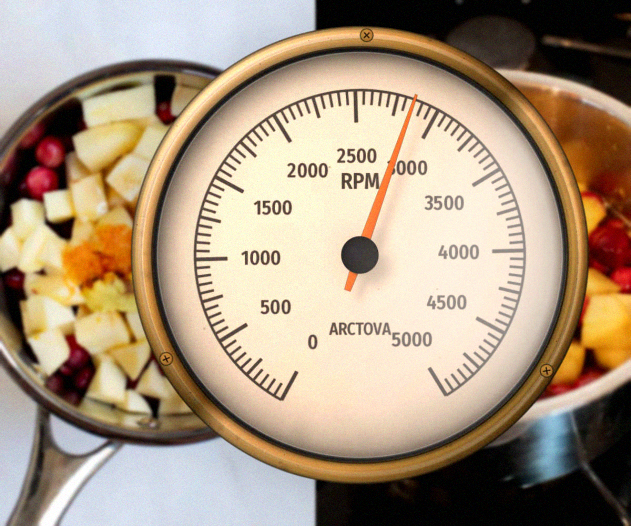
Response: rpm 2850
